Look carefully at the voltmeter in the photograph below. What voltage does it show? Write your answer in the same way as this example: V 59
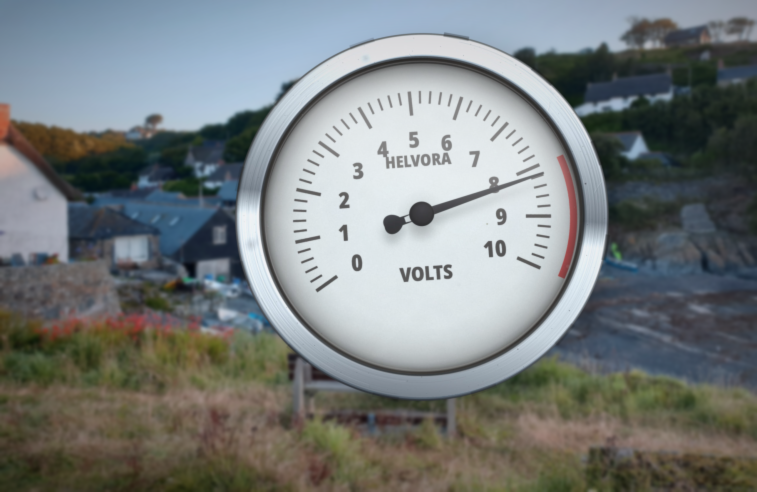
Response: V 8.2
